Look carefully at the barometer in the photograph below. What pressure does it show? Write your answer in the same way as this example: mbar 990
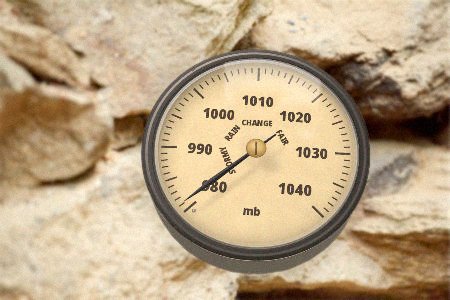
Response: mbar 981
